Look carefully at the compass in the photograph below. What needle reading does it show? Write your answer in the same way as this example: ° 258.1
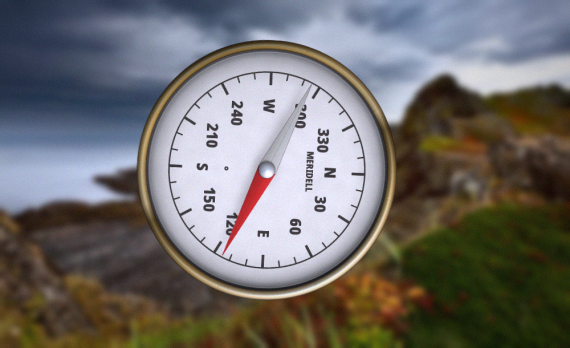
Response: ° 115
